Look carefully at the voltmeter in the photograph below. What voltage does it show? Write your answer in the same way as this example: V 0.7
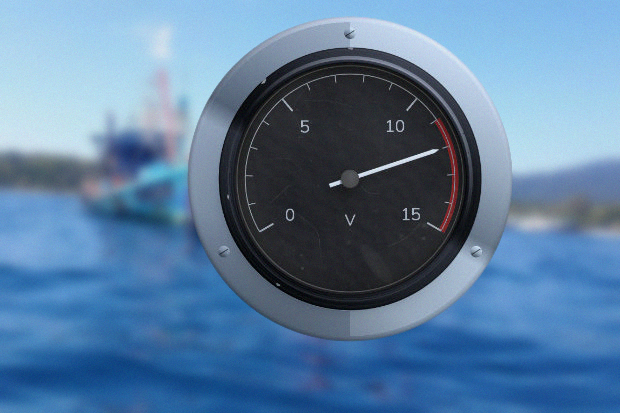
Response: V 12
